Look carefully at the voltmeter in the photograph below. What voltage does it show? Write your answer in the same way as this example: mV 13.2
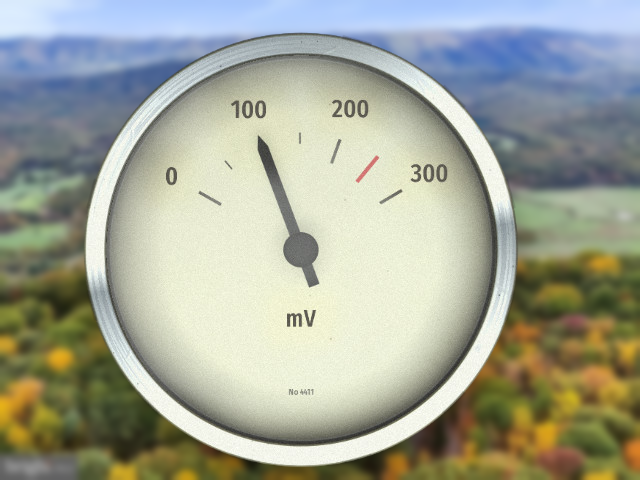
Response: mV 100
